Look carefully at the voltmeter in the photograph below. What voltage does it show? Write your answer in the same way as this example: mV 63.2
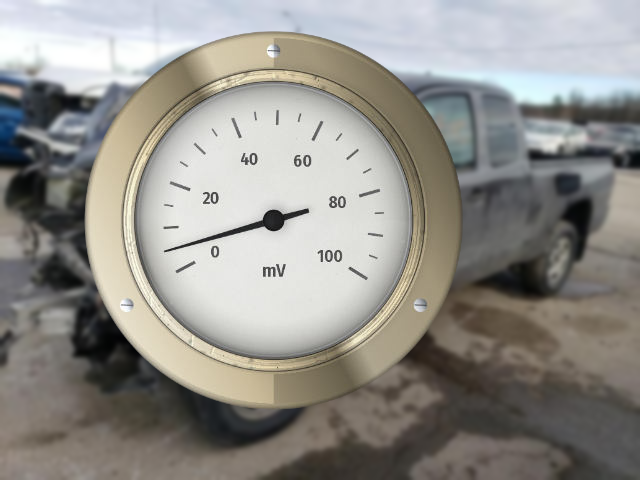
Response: mV 5
